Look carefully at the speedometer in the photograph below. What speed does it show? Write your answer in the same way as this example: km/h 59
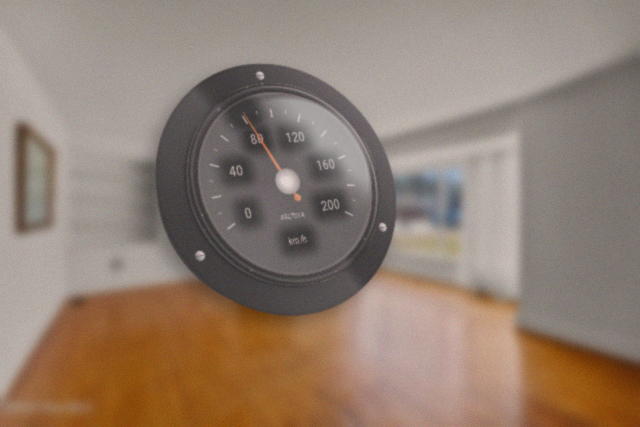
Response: km/h 80
